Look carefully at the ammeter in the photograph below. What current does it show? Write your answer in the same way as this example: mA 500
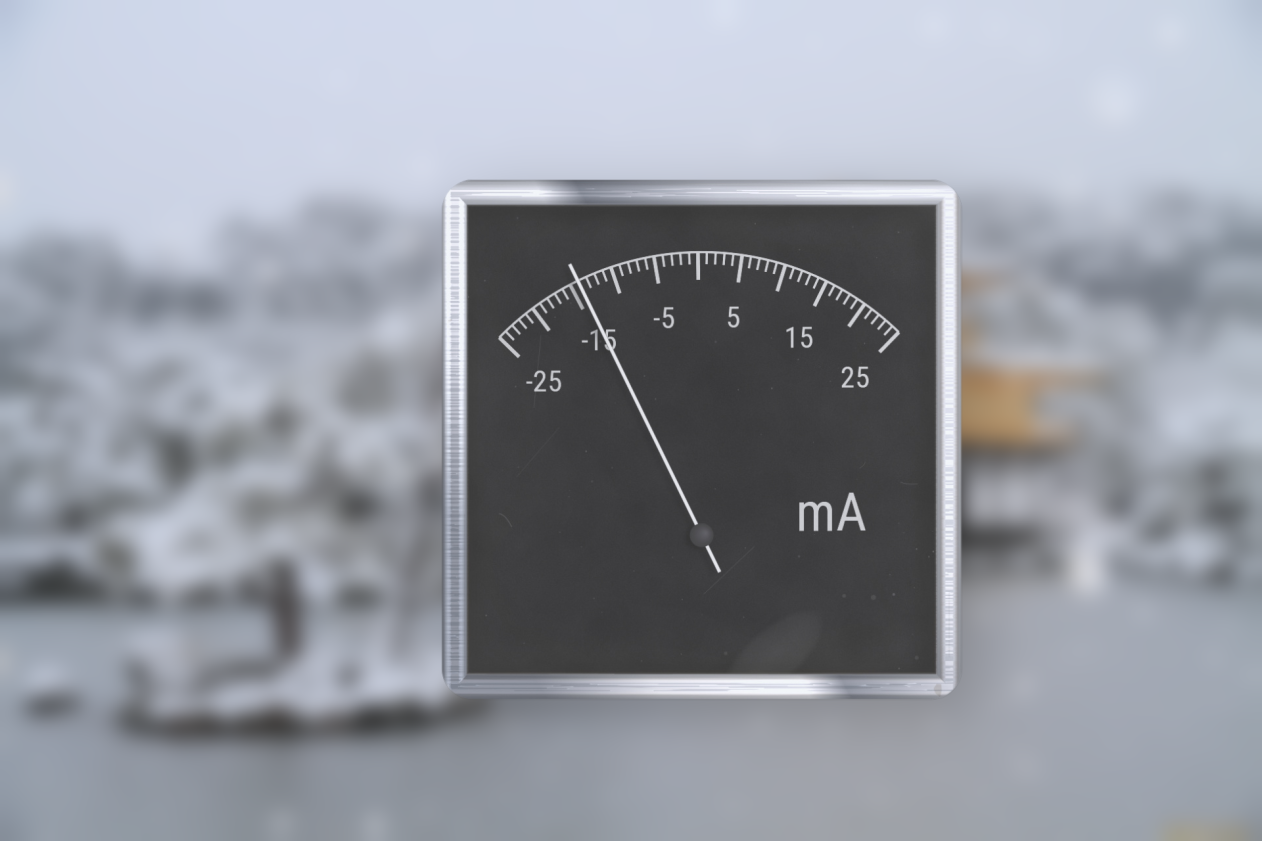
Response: mA -14
